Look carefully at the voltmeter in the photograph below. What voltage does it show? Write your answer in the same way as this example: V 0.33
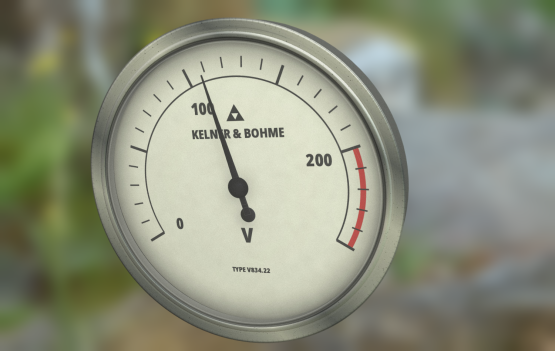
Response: V 110
